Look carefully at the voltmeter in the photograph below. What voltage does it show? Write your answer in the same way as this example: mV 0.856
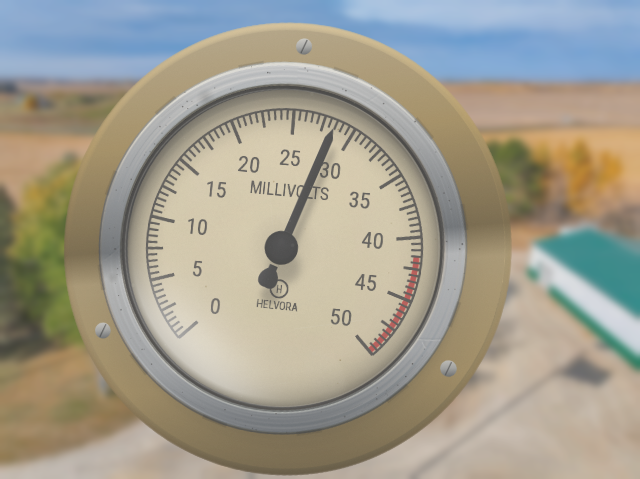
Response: mV 28.5
